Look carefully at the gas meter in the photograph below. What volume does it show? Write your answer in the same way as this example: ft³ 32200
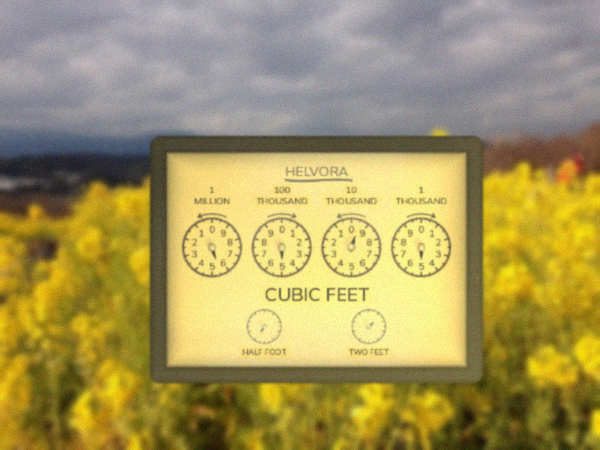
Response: ft³ 549500
